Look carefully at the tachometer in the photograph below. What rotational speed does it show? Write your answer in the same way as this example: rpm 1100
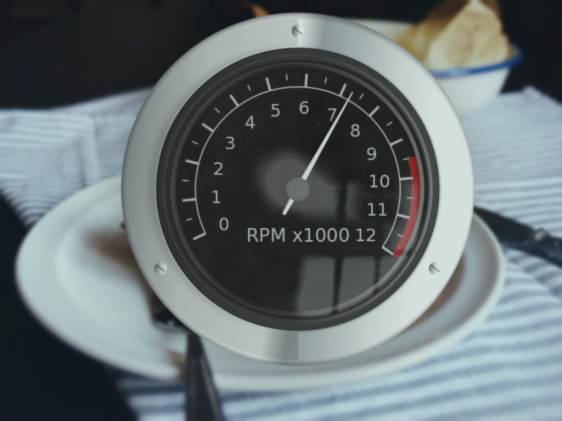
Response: rpm 7250
